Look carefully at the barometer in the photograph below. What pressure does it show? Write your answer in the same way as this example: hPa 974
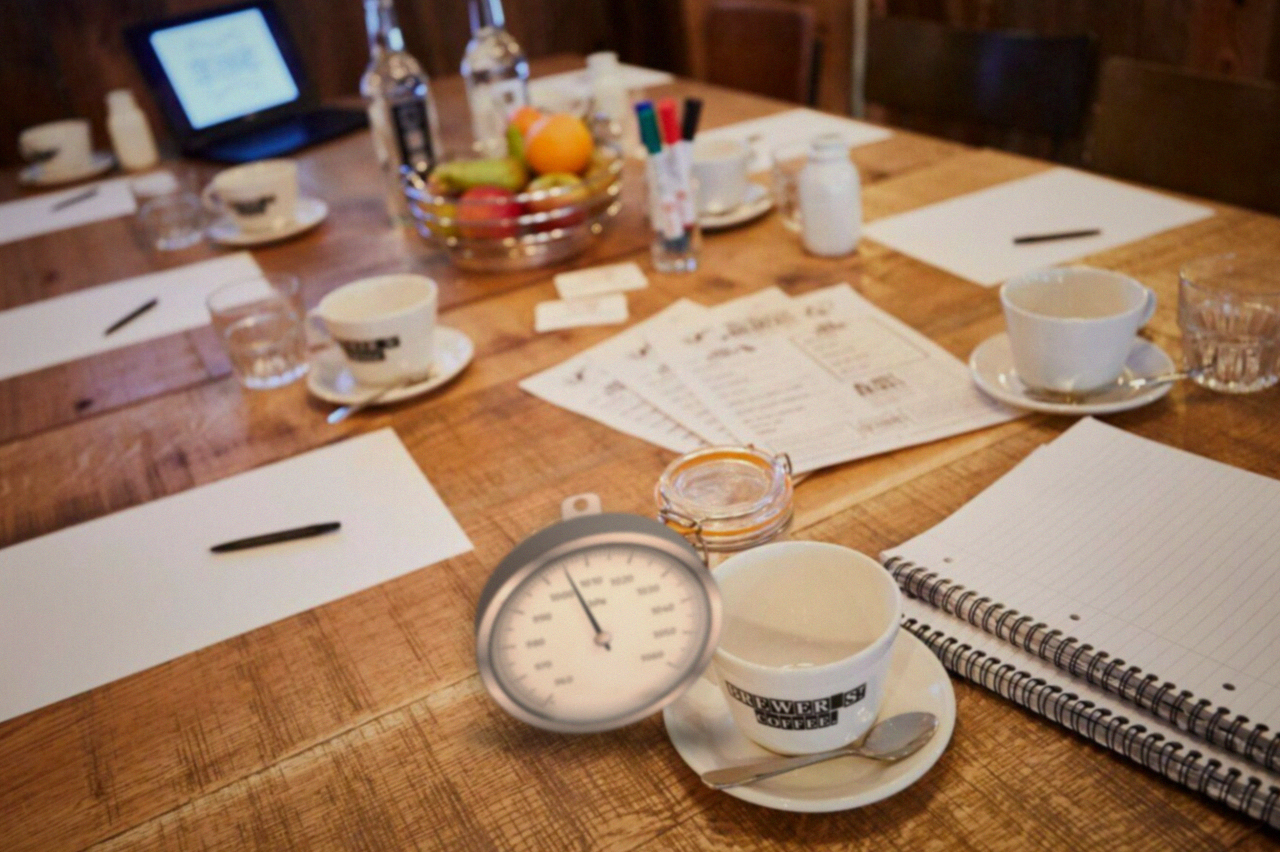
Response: hPa 1005
